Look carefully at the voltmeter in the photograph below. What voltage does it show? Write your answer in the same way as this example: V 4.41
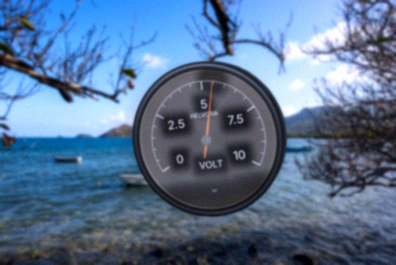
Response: V 5.5
